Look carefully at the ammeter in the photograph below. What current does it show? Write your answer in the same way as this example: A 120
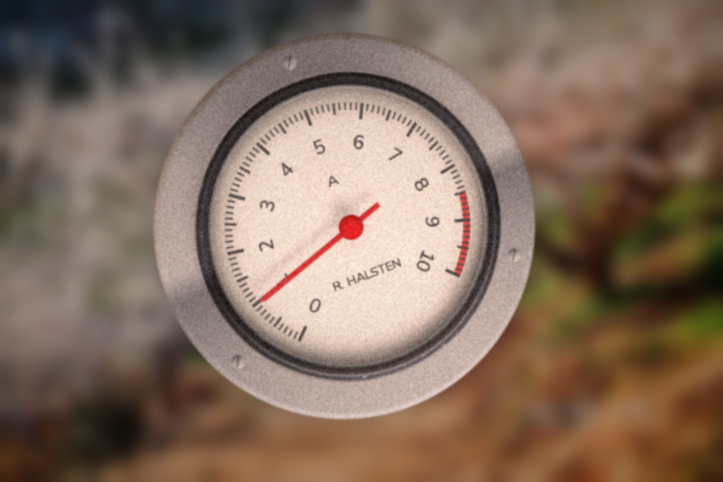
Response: A 1
